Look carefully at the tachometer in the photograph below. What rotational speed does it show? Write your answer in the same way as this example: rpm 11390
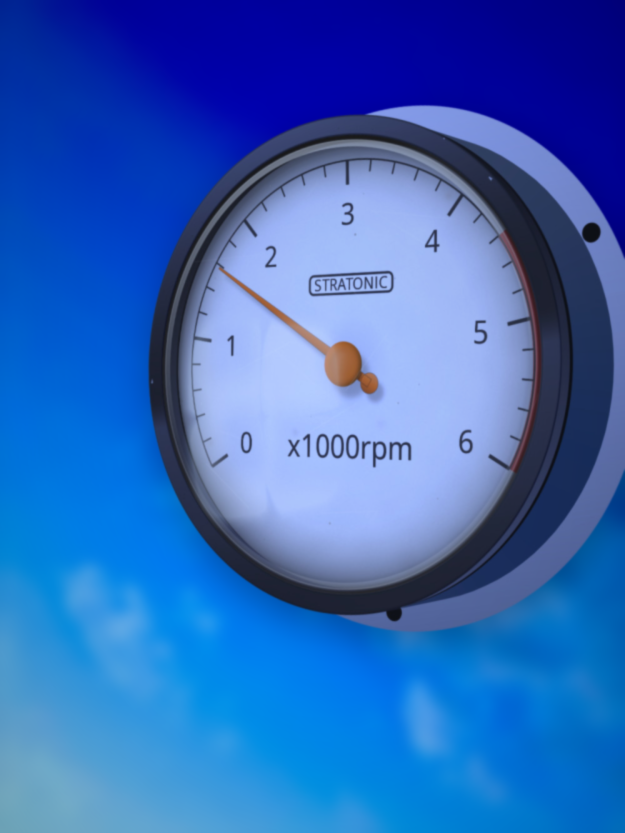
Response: rpm 1600
